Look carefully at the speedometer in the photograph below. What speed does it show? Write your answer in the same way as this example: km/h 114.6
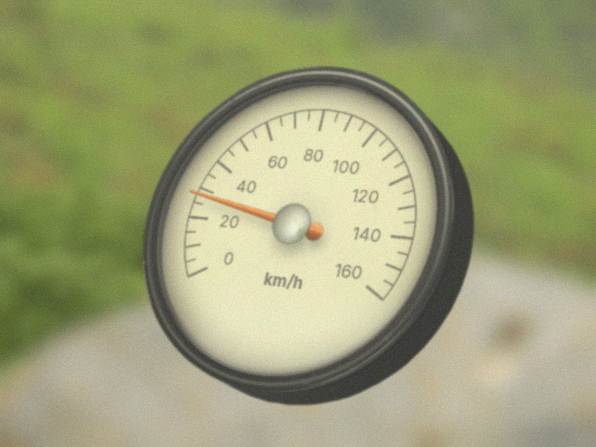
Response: km/h 27.5
